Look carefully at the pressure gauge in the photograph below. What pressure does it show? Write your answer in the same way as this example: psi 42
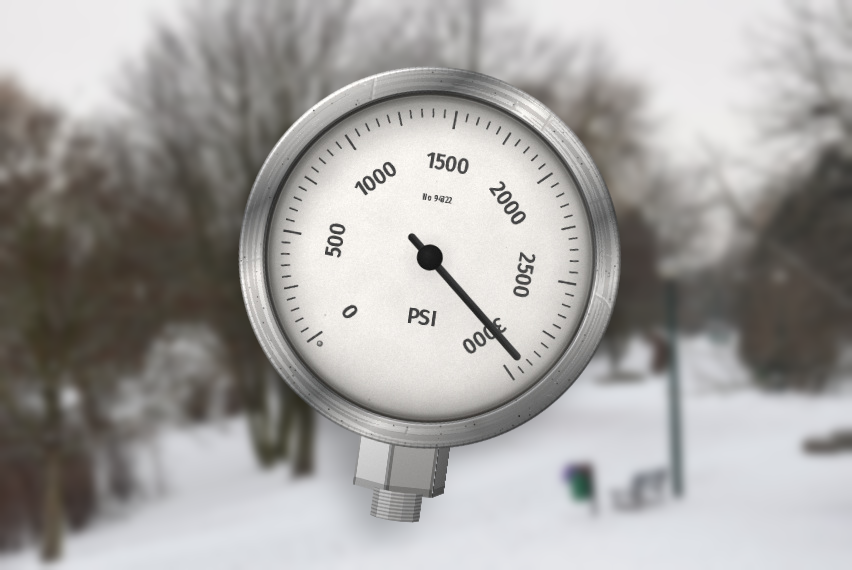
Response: psi 2925
